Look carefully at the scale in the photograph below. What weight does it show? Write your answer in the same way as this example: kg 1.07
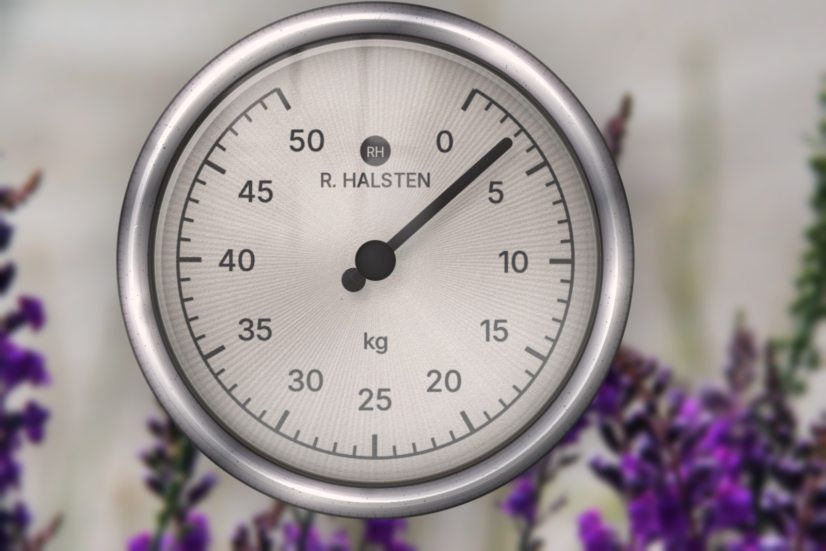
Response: kg 3
